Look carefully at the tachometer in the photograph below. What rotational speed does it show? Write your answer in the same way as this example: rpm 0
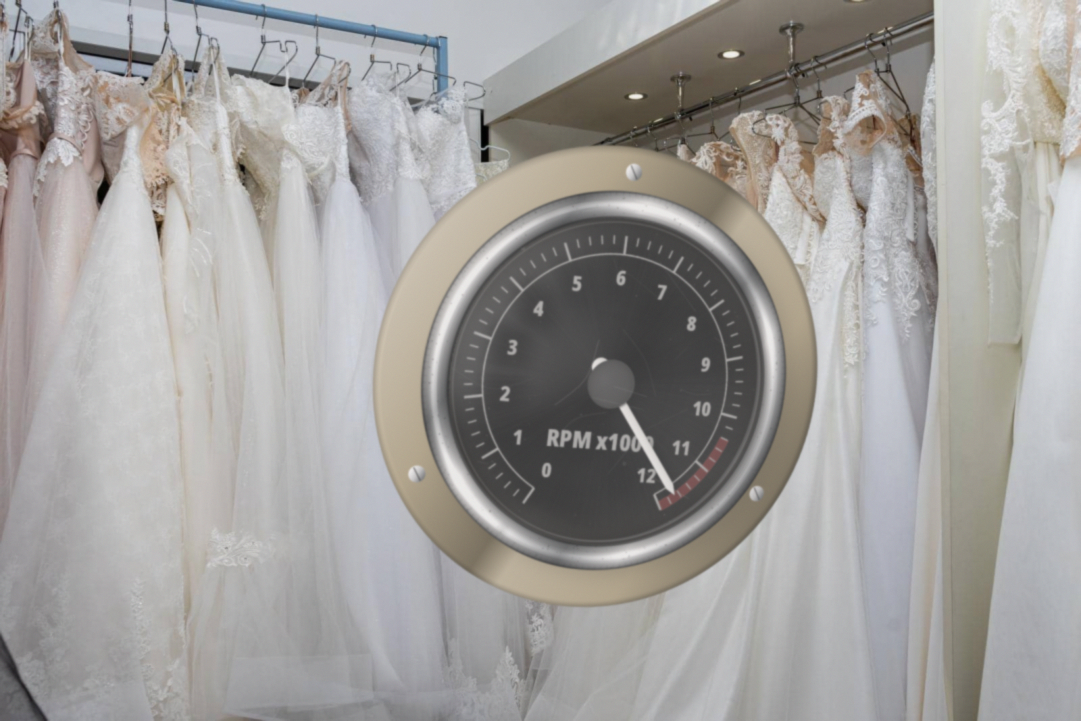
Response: rpm 11700
